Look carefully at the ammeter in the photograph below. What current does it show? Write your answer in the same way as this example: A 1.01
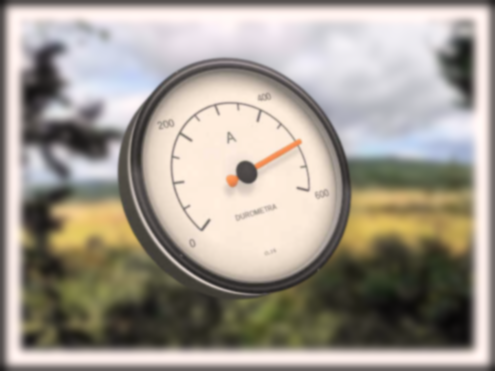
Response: A 500
